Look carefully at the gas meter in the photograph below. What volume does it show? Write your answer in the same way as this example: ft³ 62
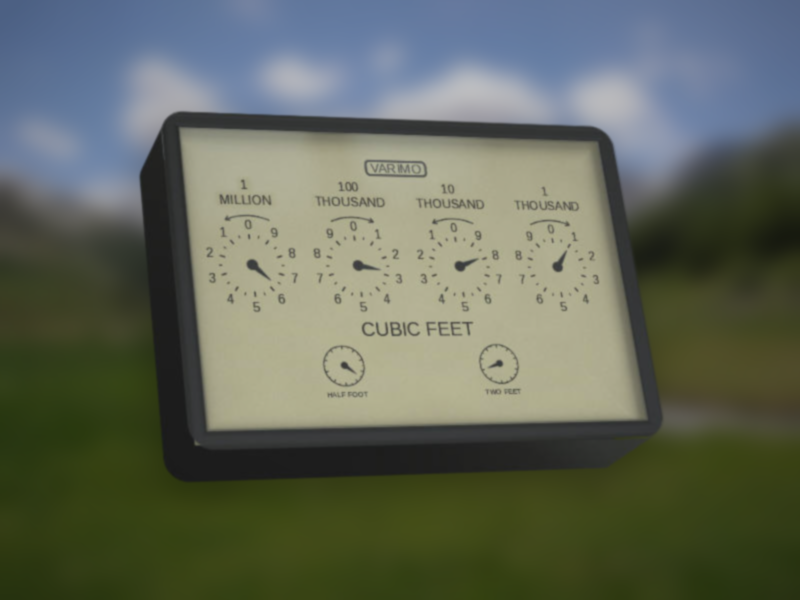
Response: ft³ 628100
